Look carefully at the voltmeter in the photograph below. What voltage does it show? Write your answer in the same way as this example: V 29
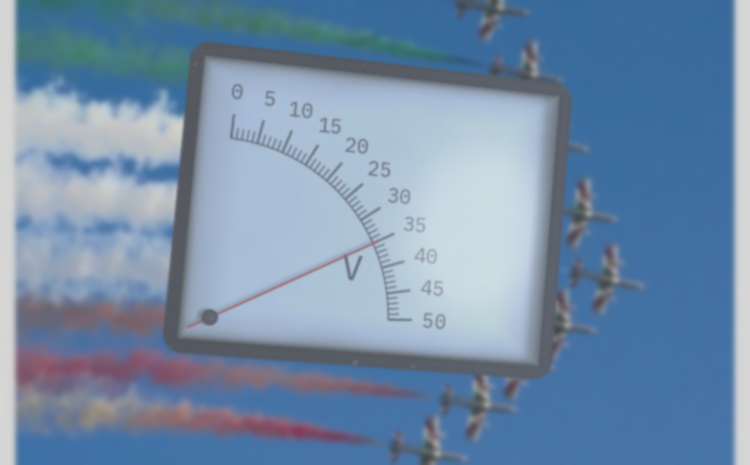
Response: V 35
